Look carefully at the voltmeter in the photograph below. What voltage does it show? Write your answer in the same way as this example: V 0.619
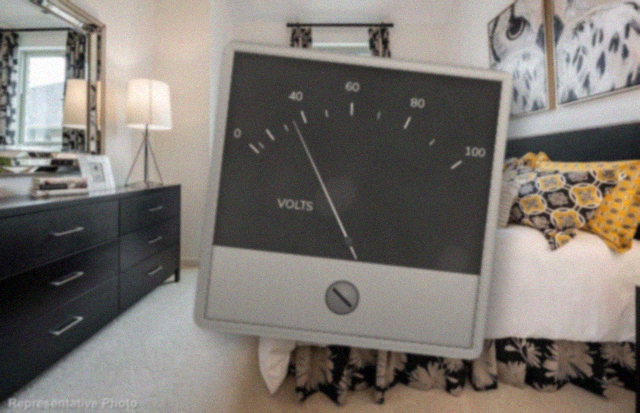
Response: V 35
